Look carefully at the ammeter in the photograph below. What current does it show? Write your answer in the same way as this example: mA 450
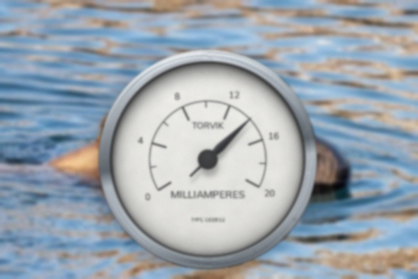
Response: mA 14
